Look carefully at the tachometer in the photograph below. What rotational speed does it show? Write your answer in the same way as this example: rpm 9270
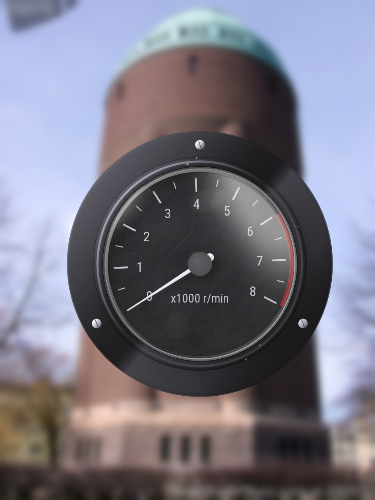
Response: rpm 0
